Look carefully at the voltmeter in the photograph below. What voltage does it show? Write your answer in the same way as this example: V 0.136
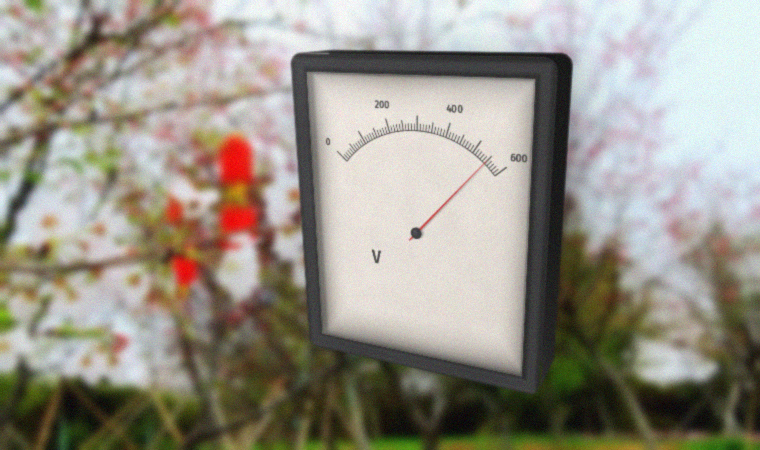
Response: V 550
